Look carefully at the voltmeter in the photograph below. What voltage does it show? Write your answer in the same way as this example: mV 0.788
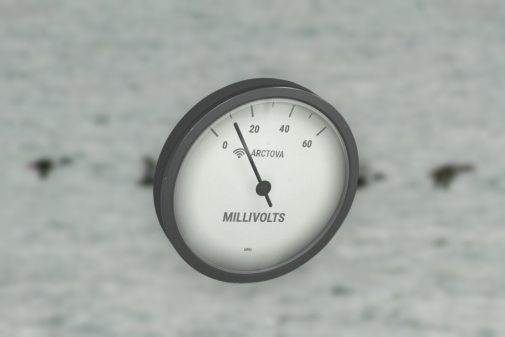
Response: mV 10
